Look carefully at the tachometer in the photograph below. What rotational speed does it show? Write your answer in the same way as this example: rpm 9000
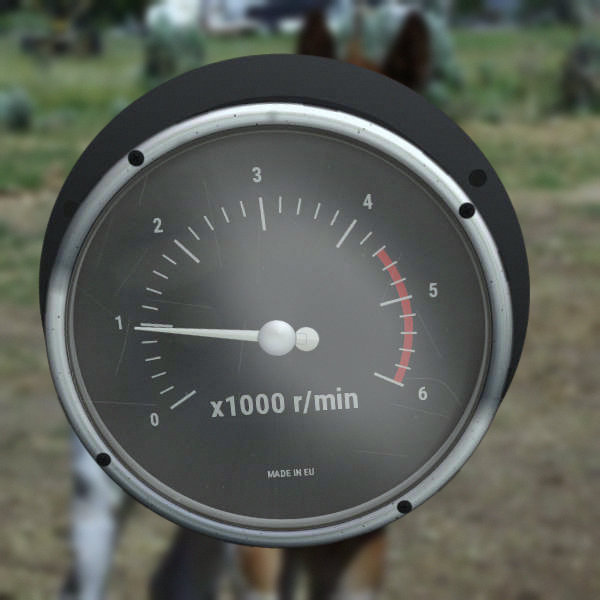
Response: rpm 1000
